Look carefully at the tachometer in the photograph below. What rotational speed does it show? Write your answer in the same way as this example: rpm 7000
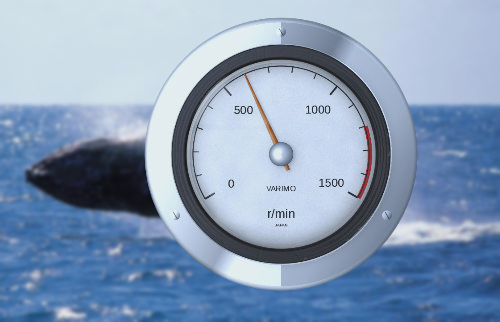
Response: rpm 600
